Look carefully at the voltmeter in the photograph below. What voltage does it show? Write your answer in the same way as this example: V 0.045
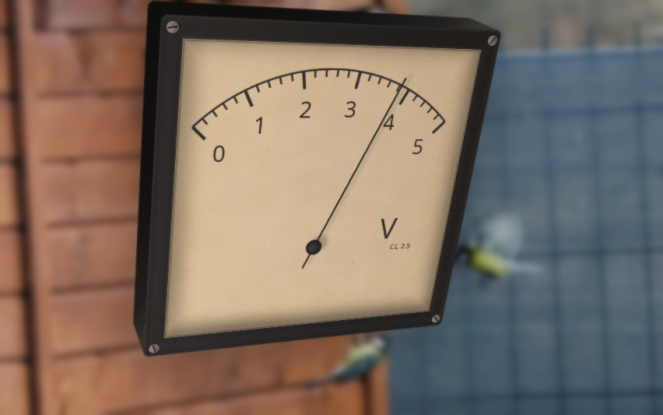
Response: V 3.8
